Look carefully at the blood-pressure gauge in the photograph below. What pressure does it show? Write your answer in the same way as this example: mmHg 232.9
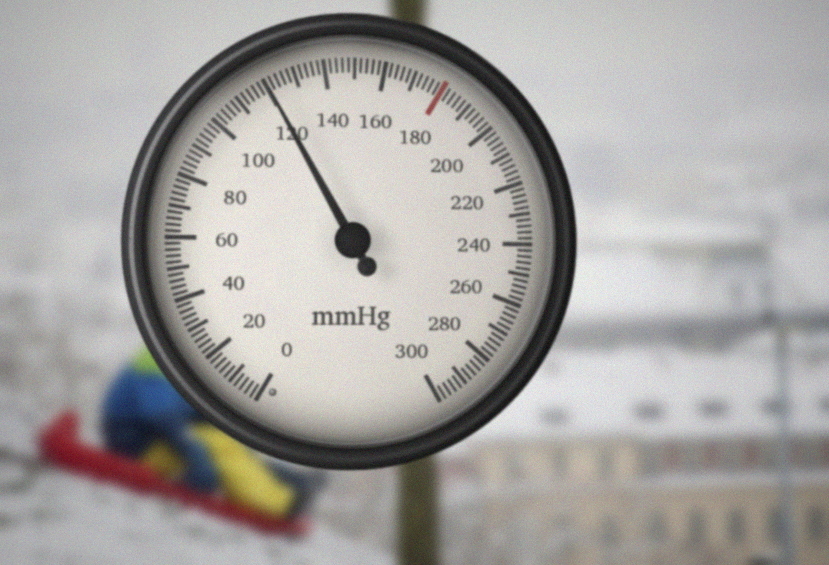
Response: mmHg 120
